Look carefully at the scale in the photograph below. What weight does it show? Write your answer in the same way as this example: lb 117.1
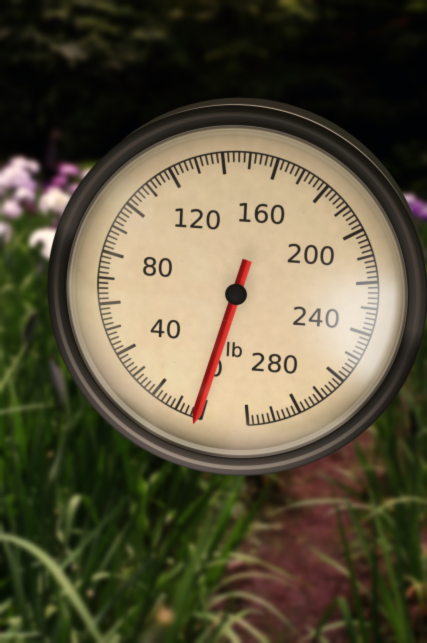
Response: lb 2
